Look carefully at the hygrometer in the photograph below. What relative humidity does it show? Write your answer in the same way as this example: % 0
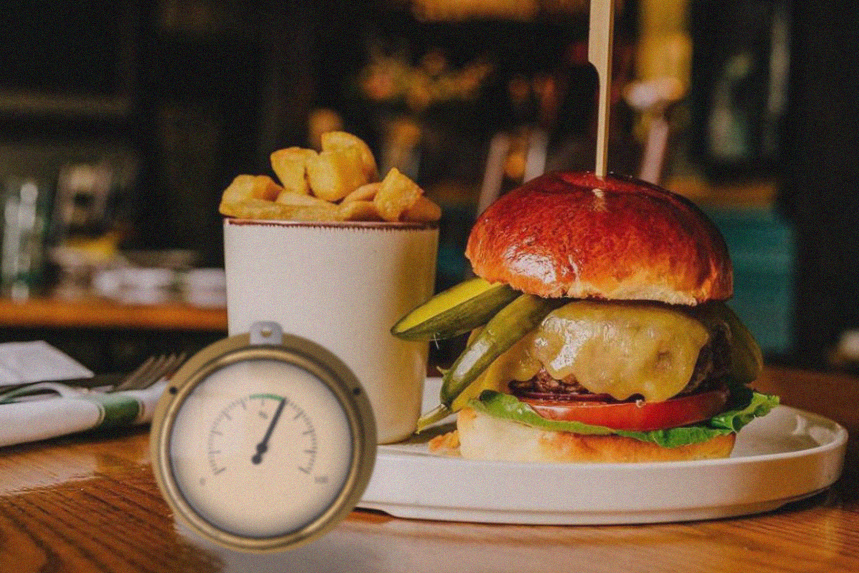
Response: % 60
